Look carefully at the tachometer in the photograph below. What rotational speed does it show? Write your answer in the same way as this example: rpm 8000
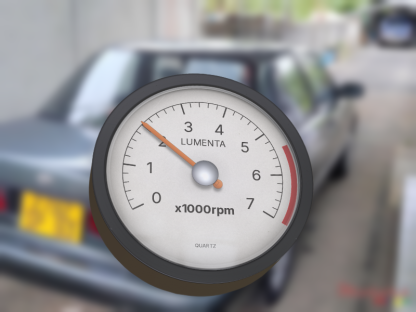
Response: rpm 2000
